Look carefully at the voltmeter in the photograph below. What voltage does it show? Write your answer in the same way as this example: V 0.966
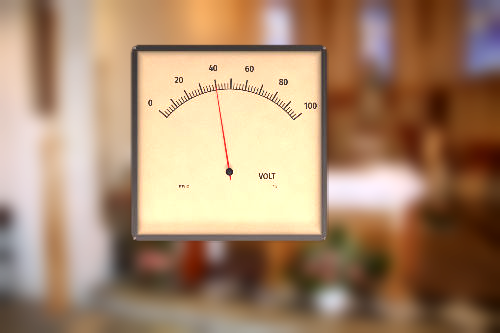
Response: V 40
